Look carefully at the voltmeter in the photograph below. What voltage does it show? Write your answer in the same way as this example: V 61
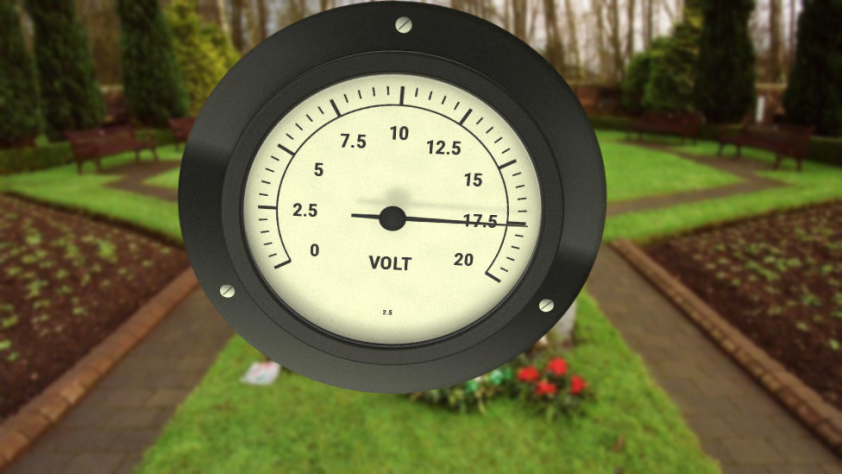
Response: V 17.5
